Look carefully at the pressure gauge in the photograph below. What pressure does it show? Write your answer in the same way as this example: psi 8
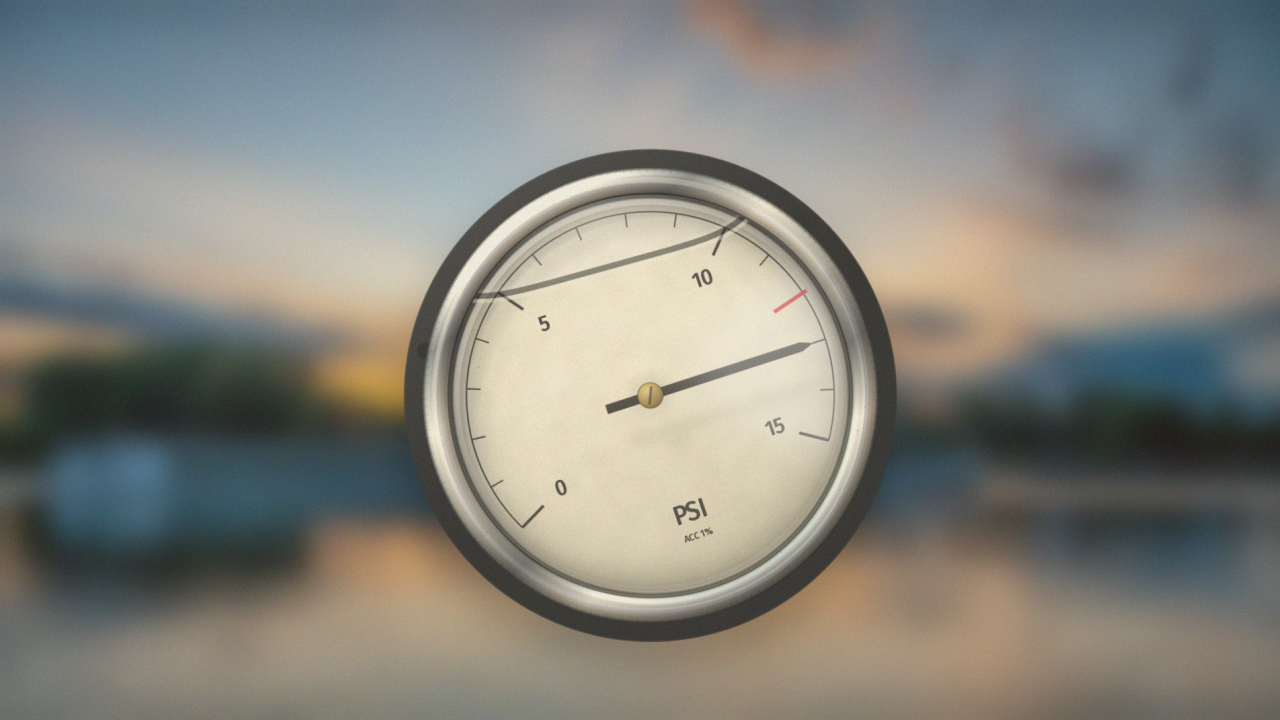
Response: psi 13
